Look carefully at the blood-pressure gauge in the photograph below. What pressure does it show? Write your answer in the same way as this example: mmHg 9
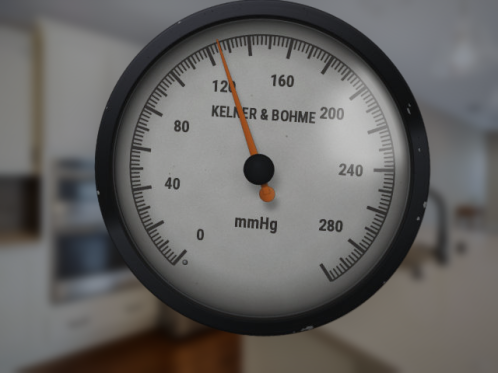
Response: mmHg 126
